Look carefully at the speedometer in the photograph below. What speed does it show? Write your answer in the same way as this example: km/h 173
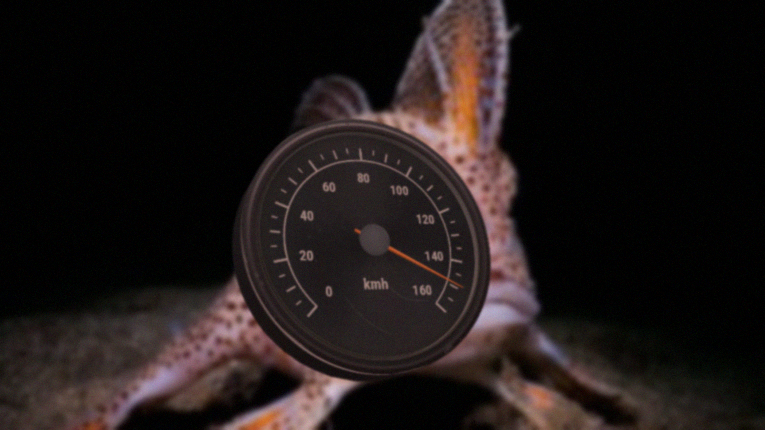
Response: km/h 150
